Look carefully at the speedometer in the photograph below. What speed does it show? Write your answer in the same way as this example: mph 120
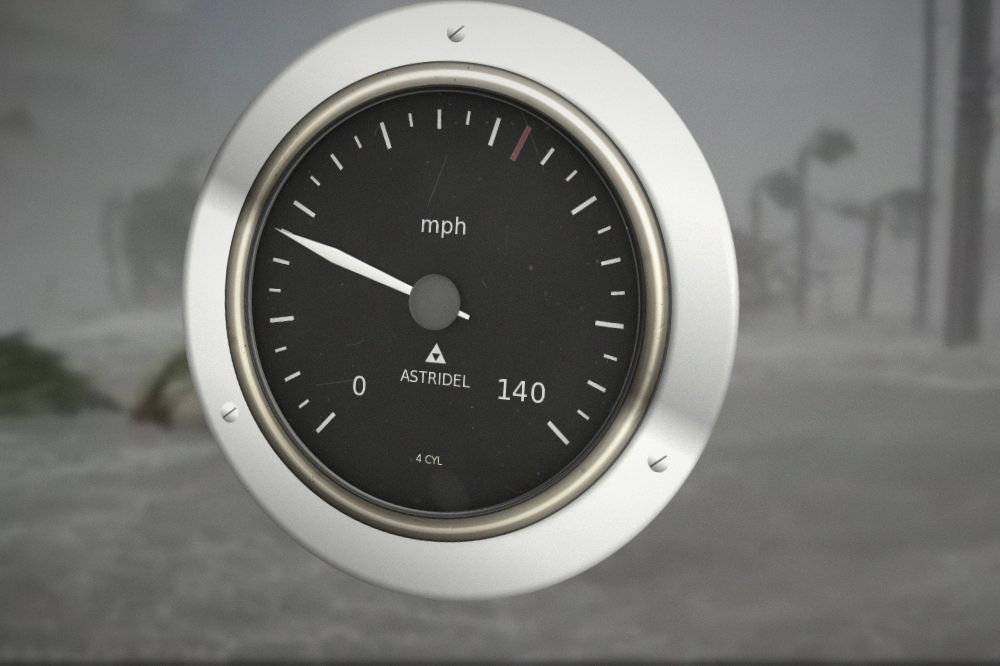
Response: mph 35
